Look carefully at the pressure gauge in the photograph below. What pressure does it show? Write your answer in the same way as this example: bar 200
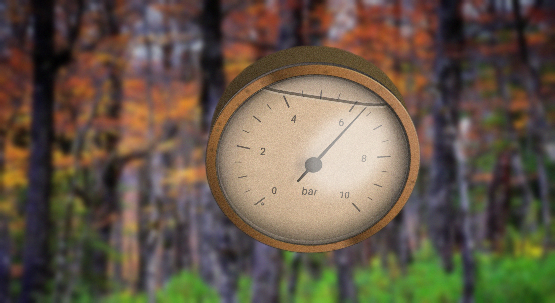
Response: bar 6.25
